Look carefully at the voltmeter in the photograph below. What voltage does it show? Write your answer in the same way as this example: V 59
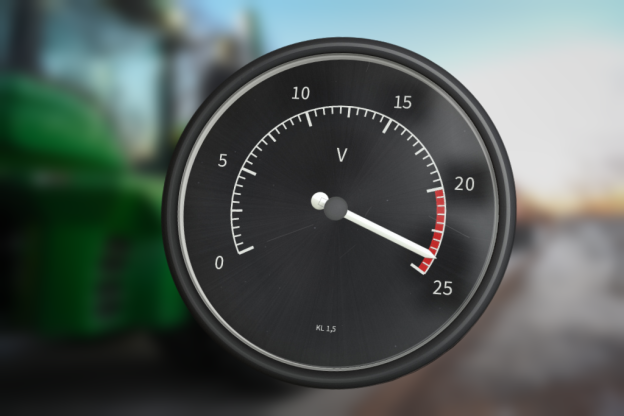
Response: V 24
